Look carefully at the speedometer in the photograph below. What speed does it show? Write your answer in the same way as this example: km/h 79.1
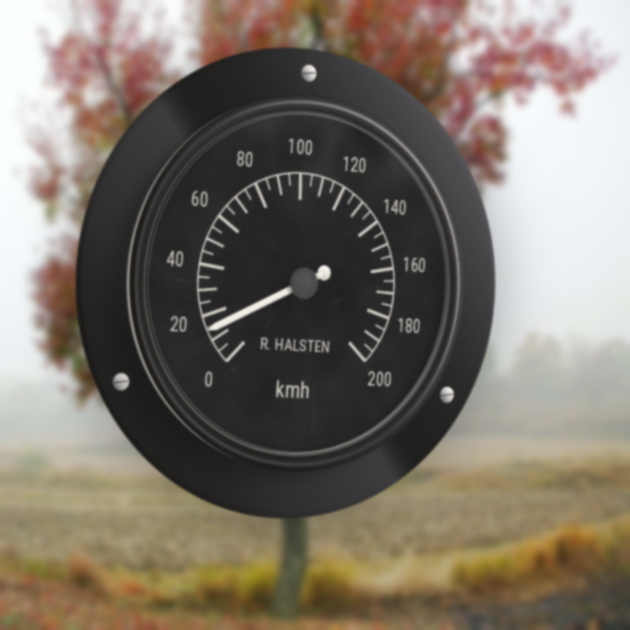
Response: km/h 15
